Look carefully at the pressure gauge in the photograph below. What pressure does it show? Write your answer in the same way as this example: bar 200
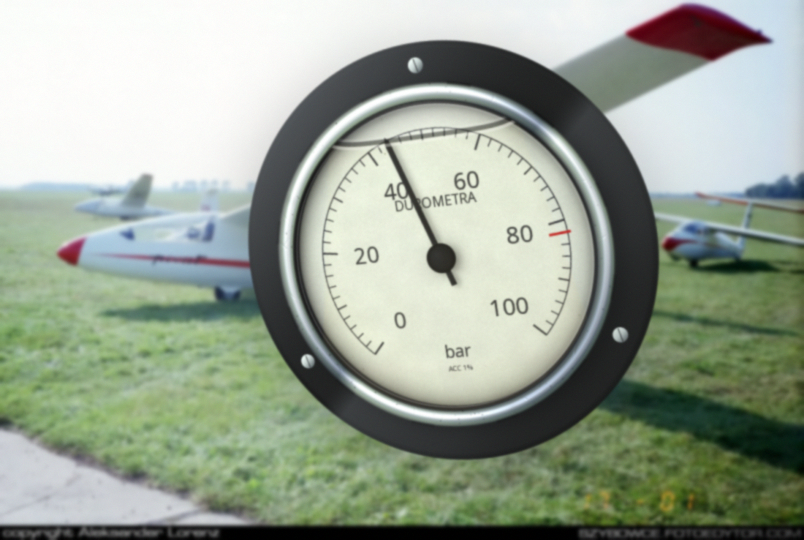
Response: bar 44
